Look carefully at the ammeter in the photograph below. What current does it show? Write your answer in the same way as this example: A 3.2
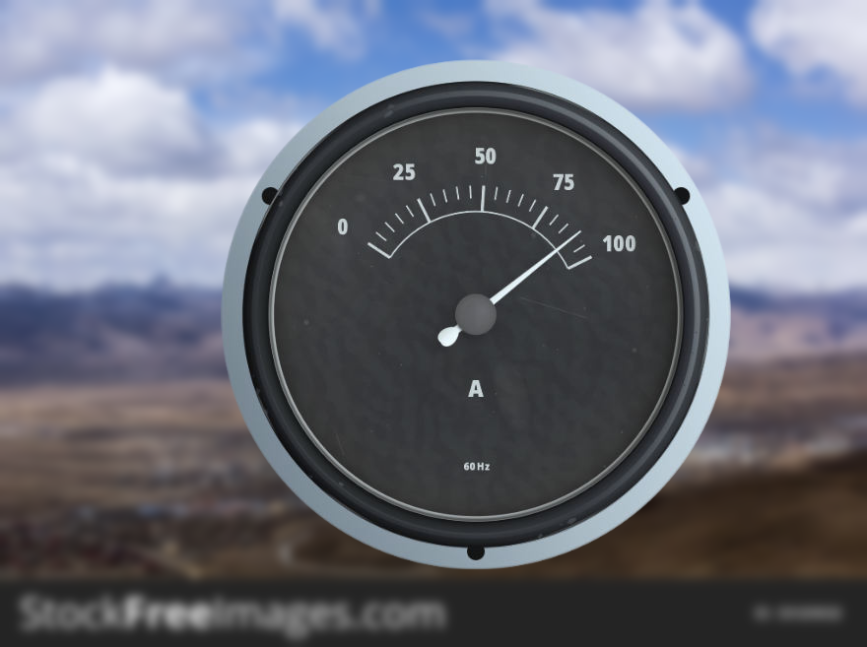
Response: A 90
